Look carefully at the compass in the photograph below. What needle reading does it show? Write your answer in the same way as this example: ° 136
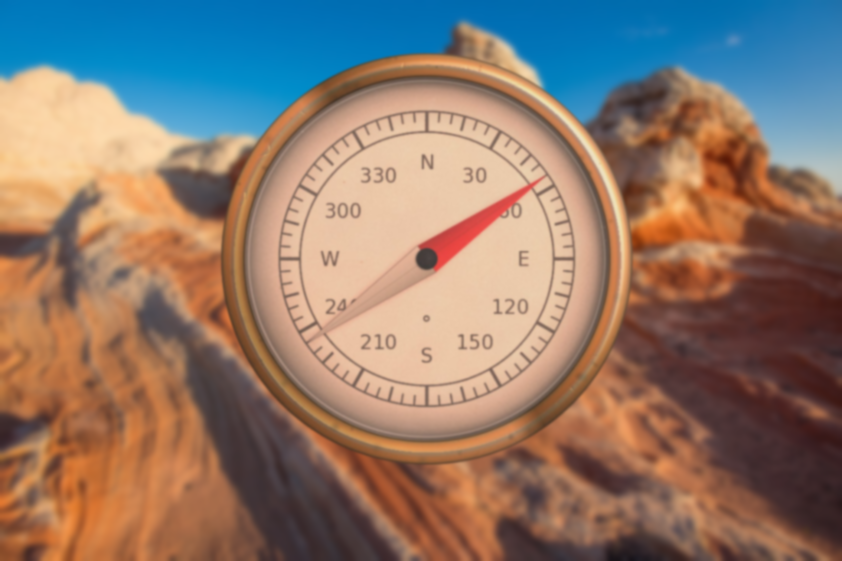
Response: ° 55
